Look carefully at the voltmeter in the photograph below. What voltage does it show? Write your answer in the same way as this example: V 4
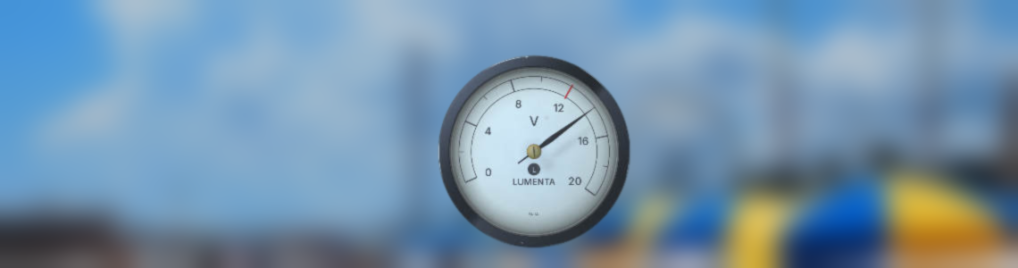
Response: V 14
